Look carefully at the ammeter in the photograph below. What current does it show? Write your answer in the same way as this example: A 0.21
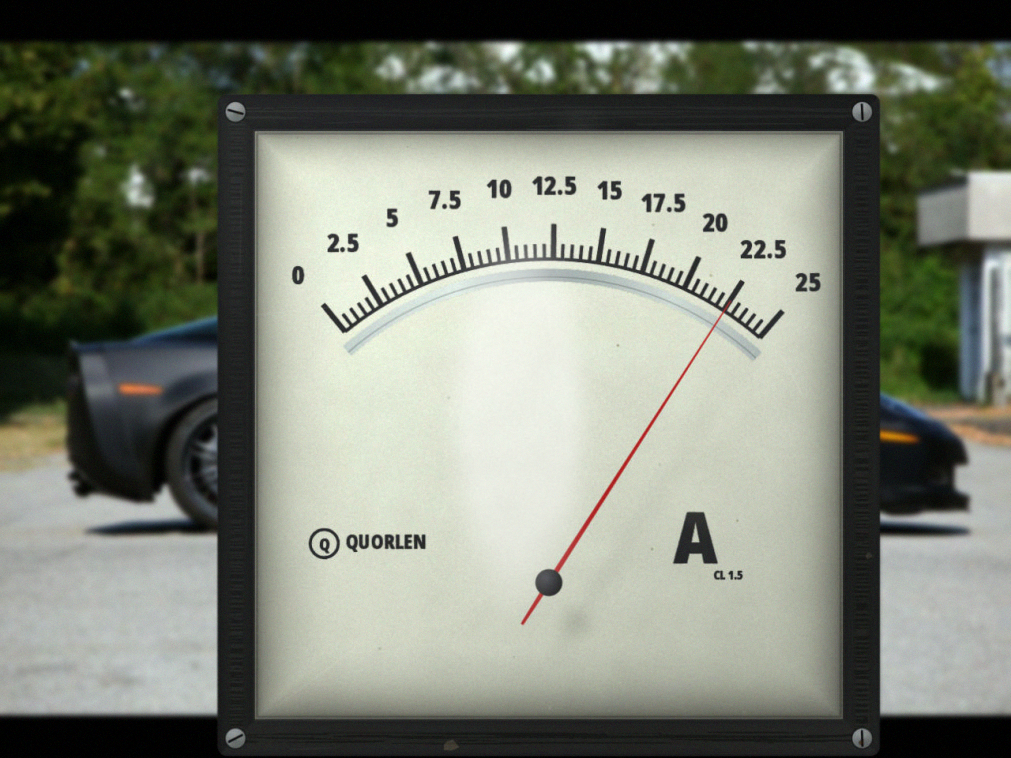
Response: A 22.5
